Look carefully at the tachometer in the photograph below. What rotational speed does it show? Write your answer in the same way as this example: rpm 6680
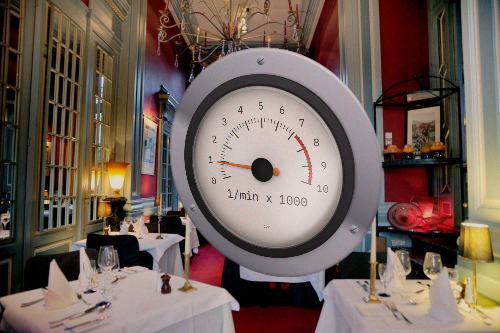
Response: rpm 1000
